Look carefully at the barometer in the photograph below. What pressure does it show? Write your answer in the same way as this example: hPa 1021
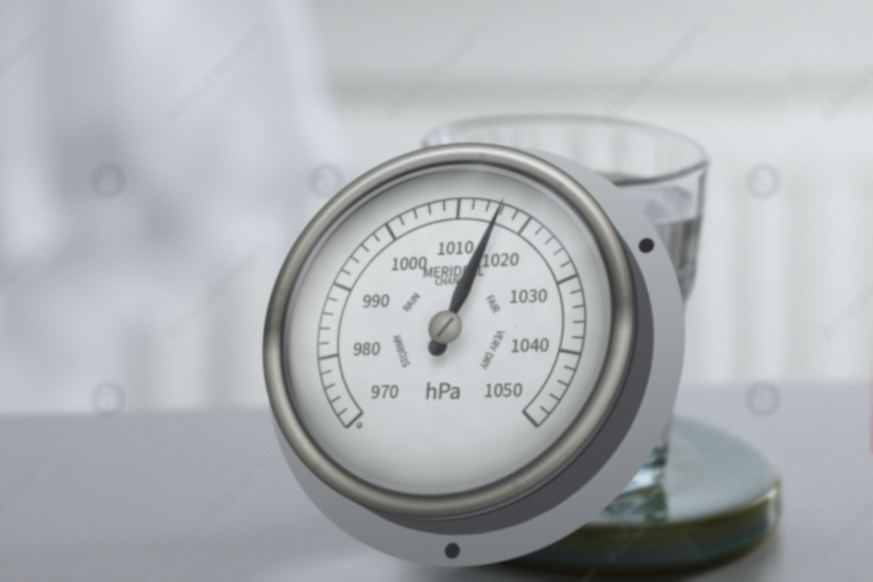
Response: hPa 1016
